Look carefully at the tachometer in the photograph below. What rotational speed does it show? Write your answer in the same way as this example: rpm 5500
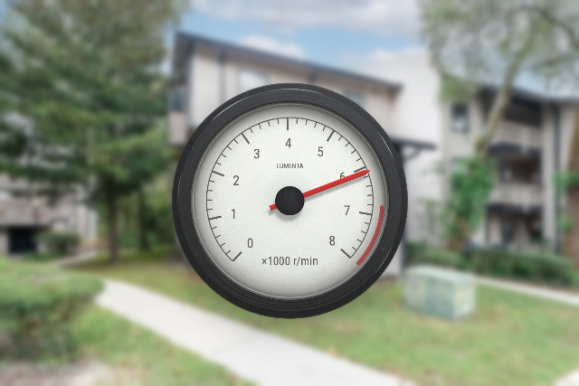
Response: rpm 6100
